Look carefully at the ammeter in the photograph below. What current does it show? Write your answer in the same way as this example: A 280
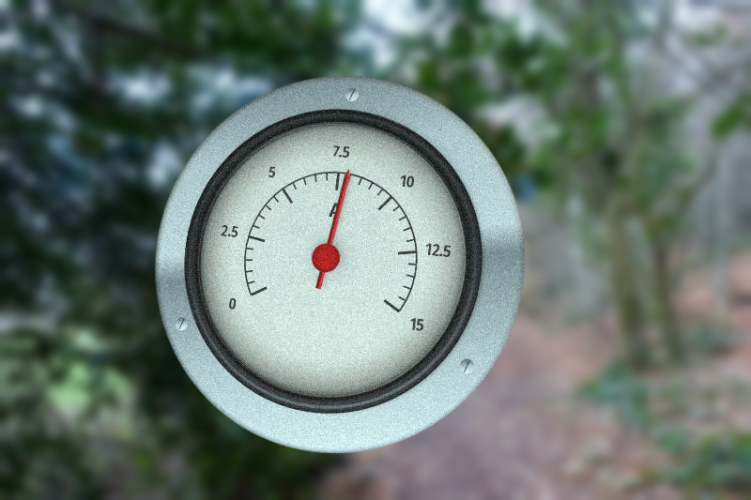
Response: A 8
